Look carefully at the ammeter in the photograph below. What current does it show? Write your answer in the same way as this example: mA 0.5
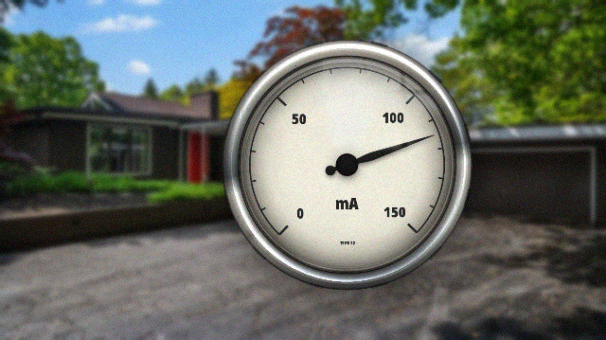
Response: mA 115
